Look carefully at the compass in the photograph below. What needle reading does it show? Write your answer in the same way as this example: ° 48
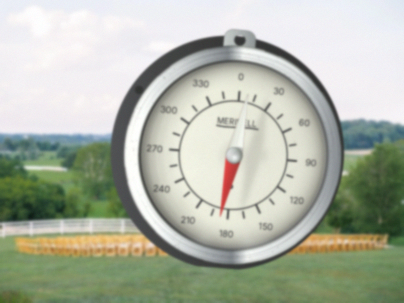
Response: ° 187.5
